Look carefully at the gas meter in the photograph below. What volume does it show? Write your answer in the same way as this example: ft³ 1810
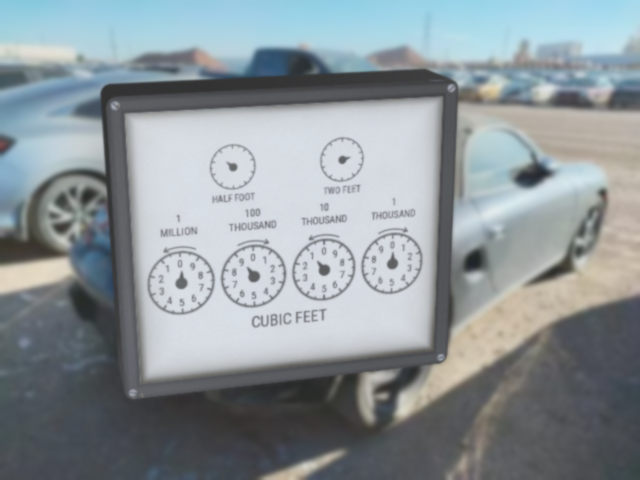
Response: ft³ 991000
